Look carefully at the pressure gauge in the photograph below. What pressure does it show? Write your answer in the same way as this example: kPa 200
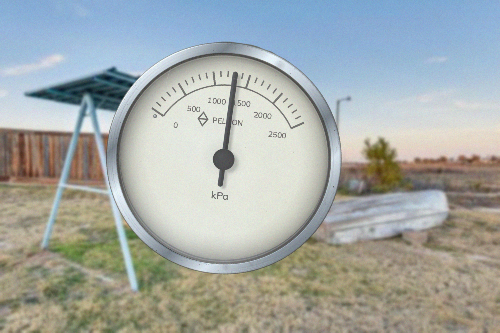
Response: kPa 1300
